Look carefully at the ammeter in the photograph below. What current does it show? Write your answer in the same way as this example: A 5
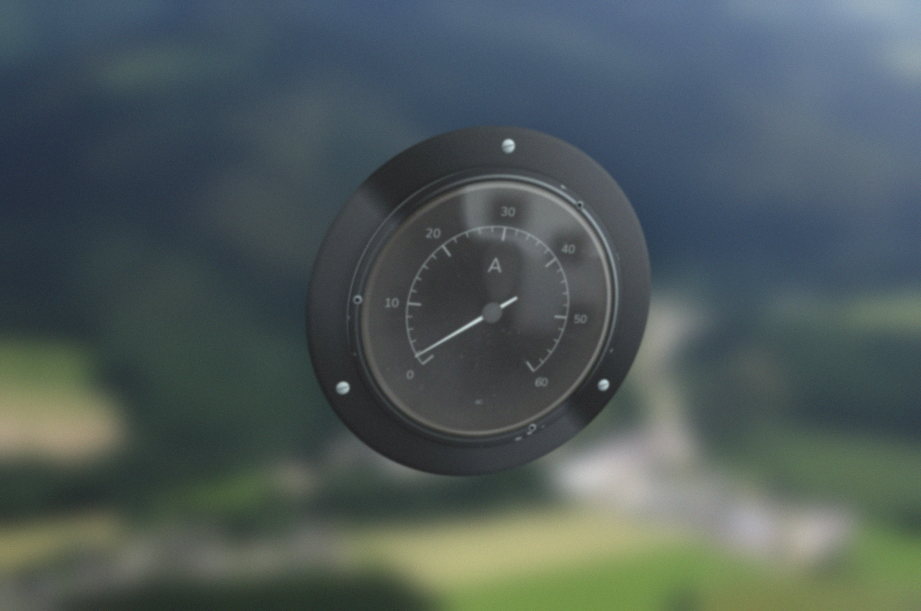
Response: A 2
